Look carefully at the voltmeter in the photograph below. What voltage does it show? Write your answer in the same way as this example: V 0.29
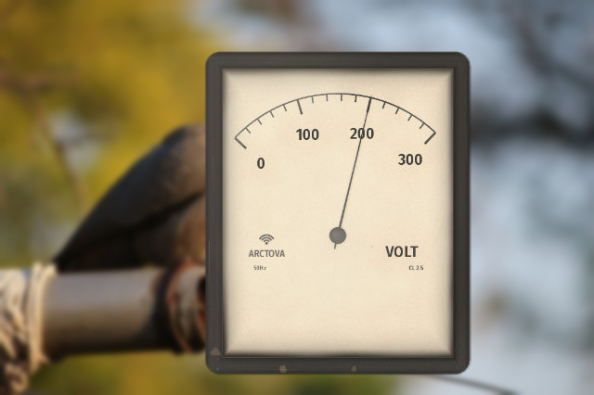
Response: V 200
